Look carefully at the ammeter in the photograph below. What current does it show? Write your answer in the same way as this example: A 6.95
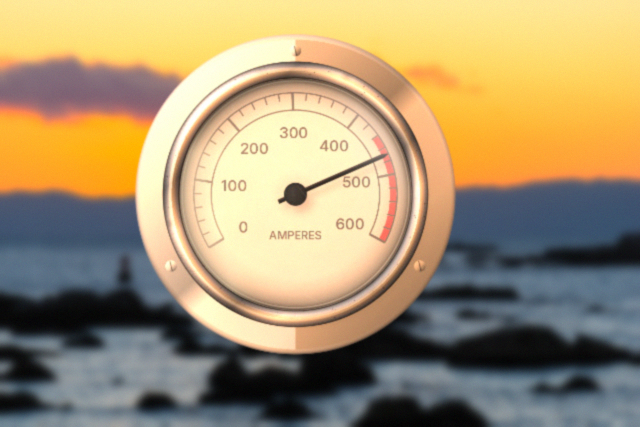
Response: A 470
